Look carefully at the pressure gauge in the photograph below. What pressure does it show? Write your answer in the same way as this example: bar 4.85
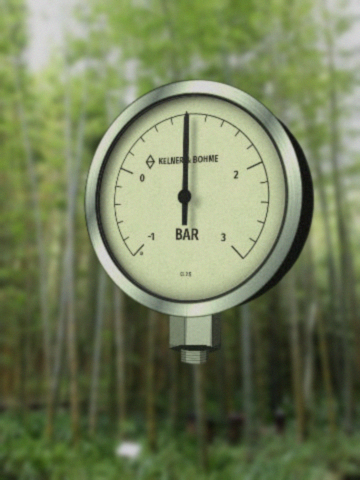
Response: bar 1
